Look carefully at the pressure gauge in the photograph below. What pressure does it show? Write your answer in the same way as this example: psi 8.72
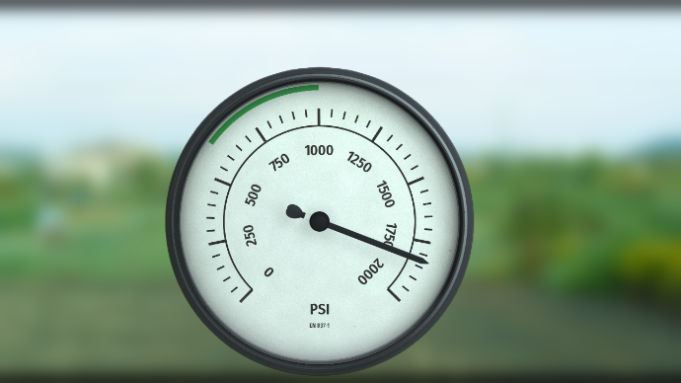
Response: psi 1825
